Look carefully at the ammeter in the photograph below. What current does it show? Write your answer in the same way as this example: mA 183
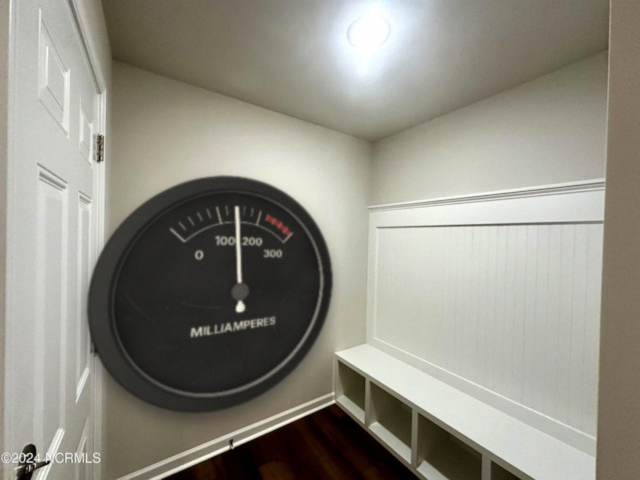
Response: mA 140
